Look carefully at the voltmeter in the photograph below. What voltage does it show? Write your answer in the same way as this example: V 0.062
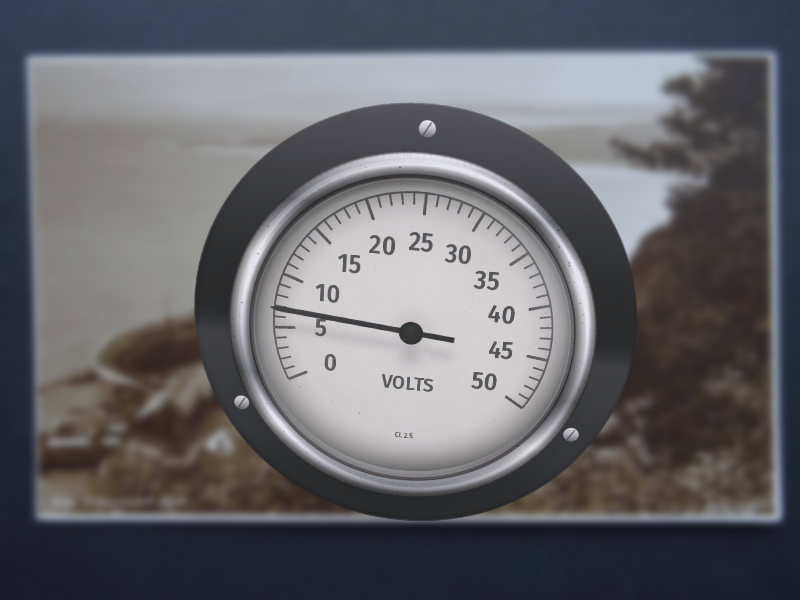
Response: V 7
